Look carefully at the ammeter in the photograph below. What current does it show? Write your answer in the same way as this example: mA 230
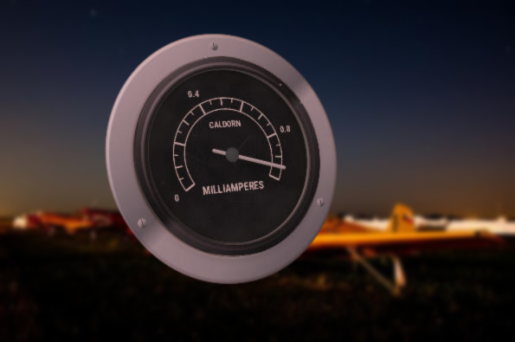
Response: mA 0.95
